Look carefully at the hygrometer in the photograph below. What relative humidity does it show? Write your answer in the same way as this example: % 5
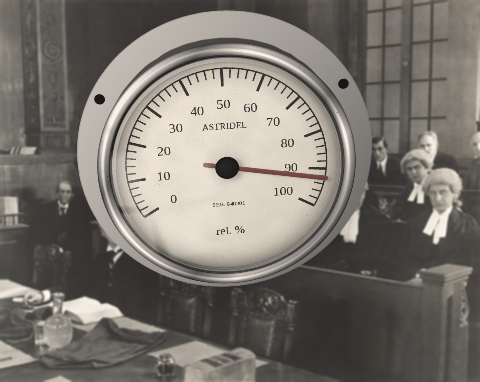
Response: % 92
